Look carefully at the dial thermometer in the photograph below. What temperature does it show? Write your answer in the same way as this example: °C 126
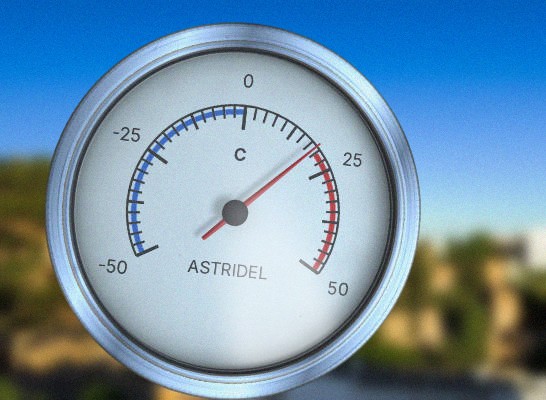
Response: °C 18.75
